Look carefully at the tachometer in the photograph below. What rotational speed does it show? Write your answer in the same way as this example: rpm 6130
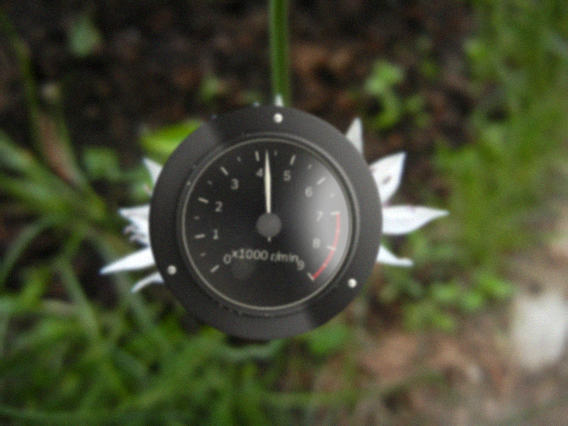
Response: rpm 4250
